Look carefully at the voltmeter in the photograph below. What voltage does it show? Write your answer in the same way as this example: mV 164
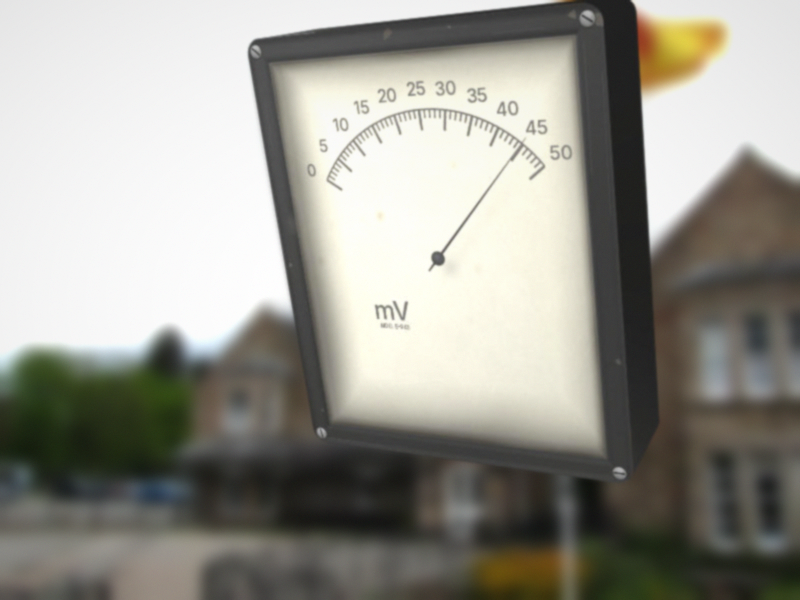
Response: mV 45
